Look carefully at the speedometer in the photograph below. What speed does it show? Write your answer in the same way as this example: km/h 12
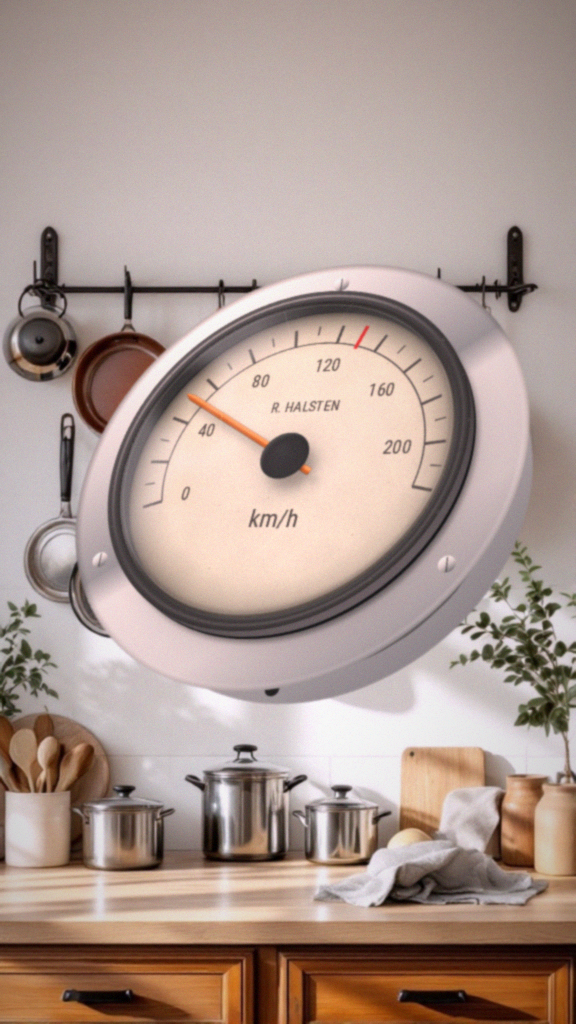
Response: km/h 50
